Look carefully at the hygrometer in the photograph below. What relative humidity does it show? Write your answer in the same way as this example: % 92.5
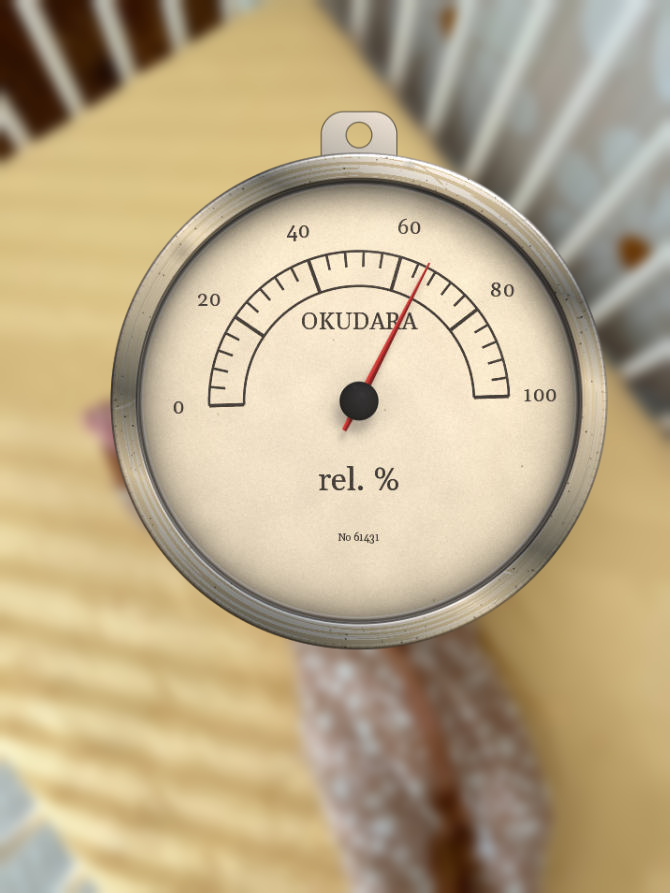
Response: % 66
